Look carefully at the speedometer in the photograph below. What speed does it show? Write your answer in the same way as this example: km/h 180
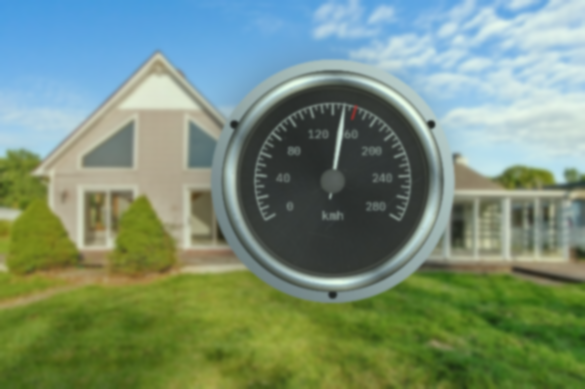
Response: km/h 150
